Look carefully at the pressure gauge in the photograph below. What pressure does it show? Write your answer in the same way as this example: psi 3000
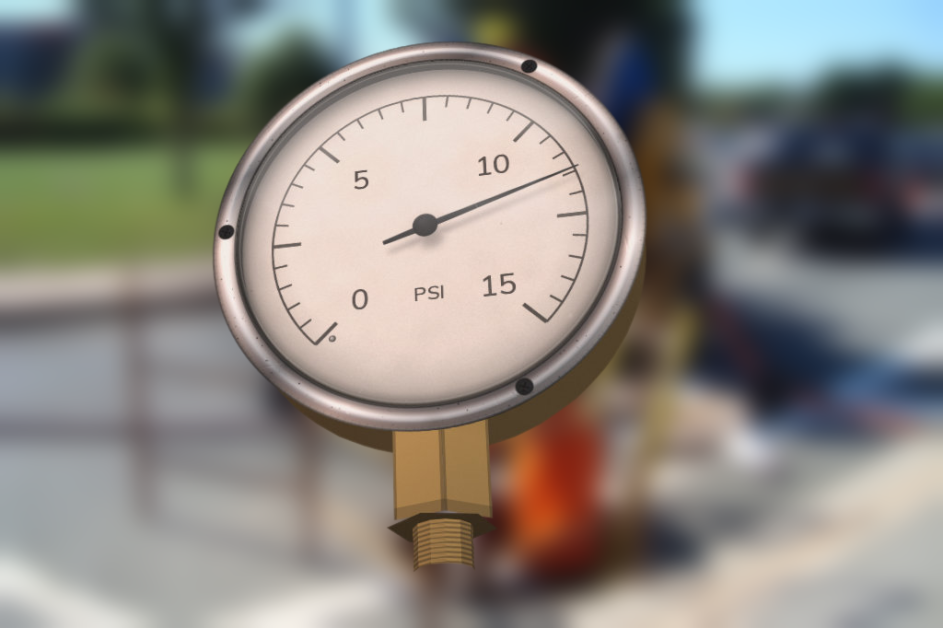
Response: psi 11.5
